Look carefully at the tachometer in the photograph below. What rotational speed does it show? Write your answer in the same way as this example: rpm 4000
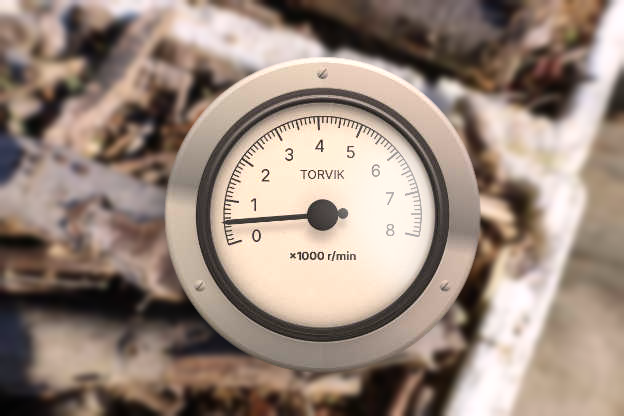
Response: rpm 500
